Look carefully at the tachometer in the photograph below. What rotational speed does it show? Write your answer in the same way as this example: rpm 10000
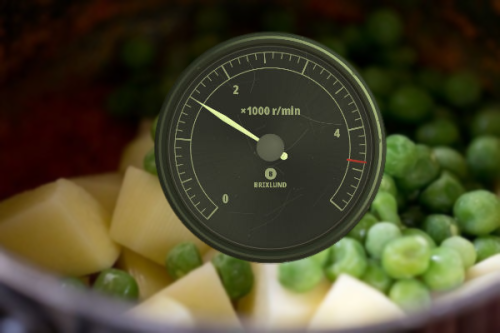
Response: rpm 1500
